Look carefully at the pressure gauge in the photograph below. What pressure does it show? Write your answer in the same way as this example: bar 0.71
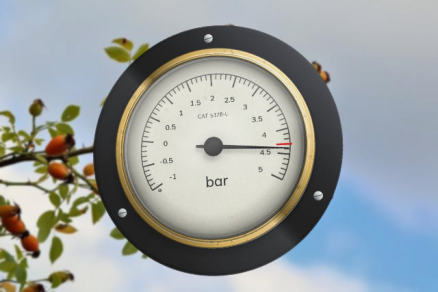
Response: bar 4.4
